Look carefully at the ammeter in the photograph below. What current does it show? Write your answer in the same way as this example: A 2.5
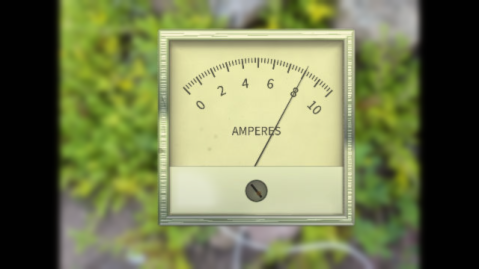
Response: A 8
